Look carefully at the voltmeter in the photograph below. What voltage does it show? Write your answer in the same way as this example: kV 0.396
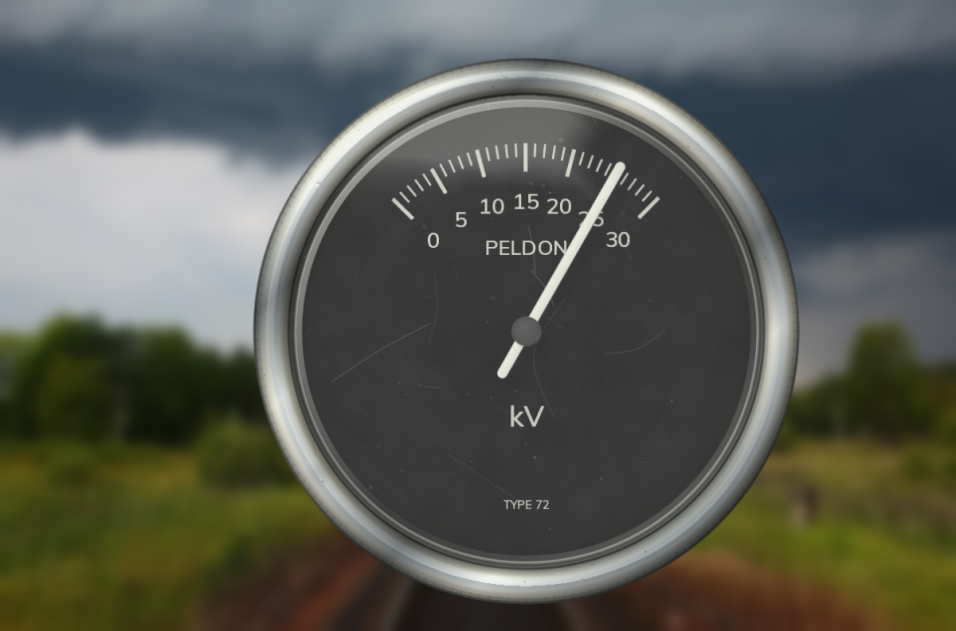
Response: kV 25
